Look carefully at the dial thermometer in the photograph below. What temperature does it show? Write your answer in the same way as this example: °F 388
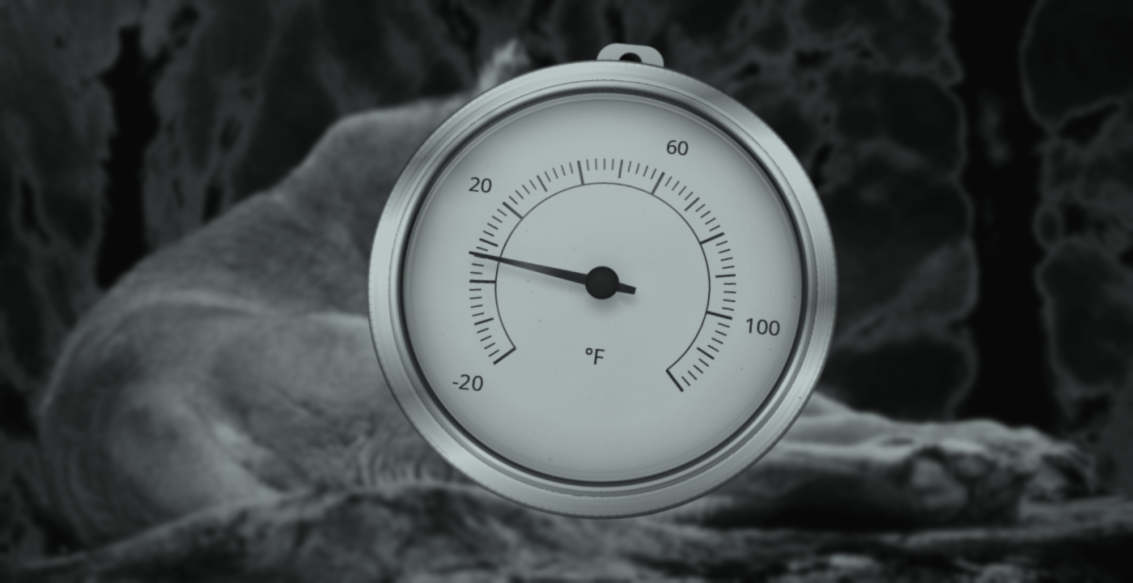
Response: °F 6
